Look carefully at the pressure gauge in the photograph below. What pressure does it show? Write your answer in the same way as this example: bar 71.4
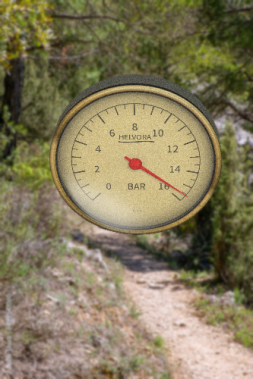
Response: bar 15.5
